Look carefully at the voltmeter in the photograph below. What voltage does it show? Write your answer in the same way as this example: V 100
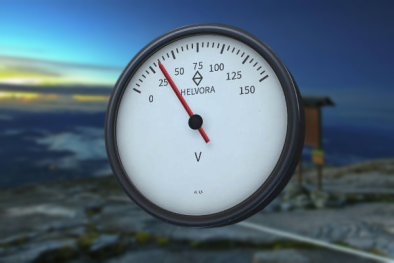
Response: V 35
